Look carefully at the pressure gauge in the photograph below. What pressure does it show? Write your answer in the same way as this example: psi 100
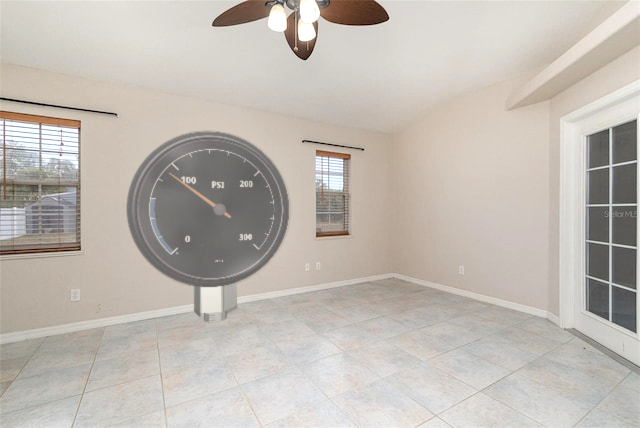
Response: psi 90
